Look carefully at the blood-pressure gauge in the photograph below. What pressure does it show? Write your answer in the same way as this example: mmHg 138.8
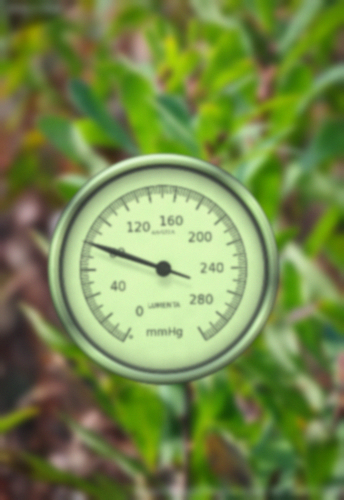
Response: mmHg 80
